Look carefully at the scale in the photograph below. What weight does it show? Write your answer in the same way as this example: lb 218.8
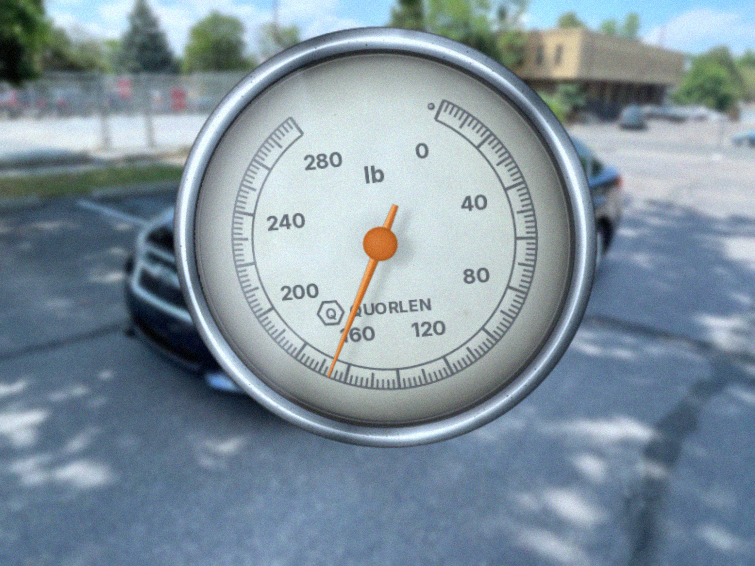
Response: lb 166
